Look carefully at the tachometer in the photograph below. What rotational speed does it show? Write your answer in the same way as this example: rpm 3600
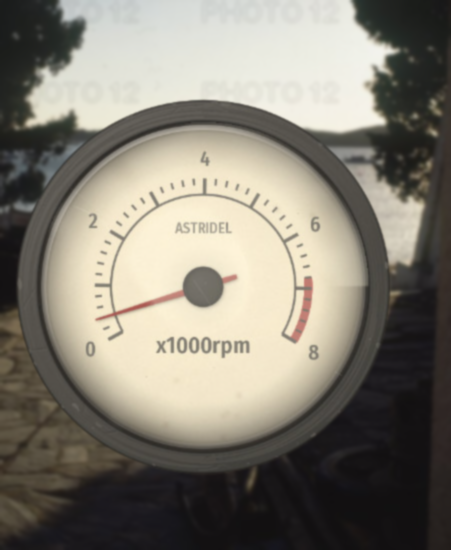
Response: rpm 400
